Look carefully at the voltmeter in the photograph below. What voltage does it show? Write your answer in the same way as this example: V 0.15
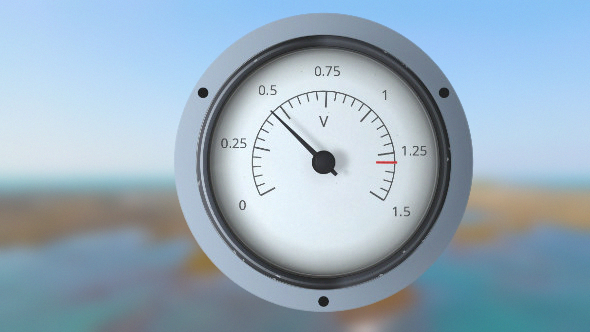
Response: V 0.45
